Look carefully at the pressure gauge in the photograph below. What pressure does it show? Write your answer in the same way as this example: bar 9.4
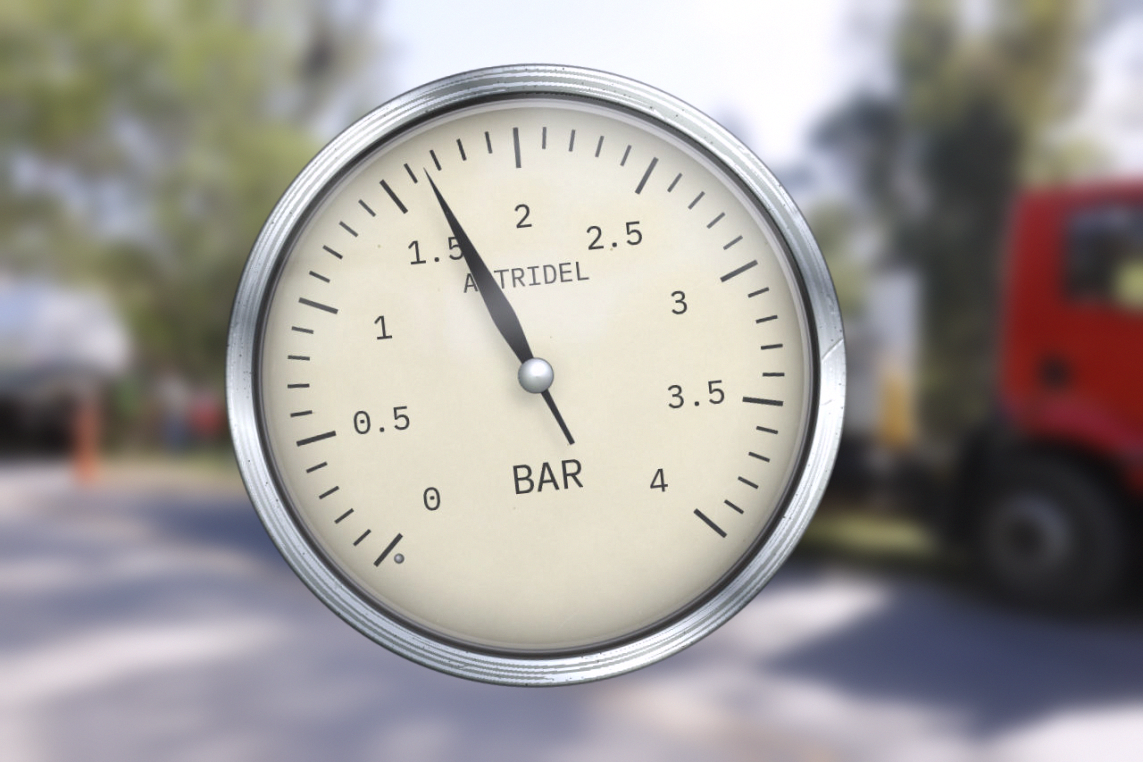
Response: bar 1.65
